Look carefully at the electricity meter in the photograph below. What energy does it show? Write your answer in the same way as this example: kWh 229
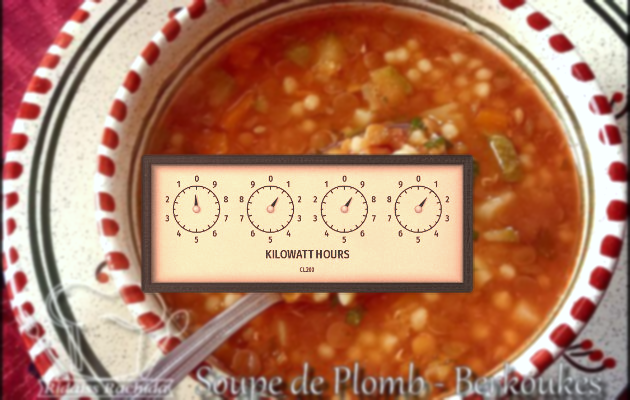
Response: kWh 91
